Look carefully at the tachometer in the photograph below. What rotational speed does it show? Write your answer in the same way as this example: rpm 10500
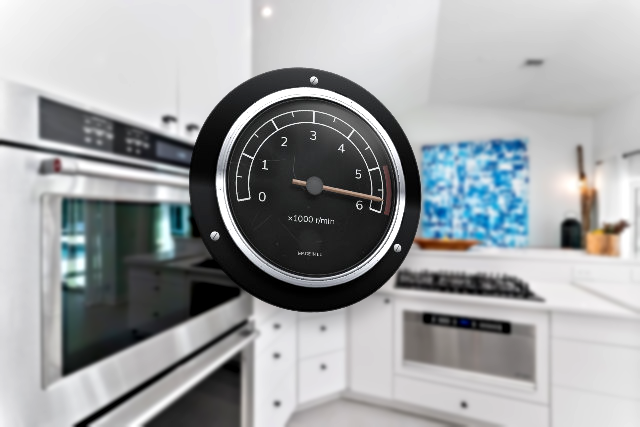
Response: rpm 5750
